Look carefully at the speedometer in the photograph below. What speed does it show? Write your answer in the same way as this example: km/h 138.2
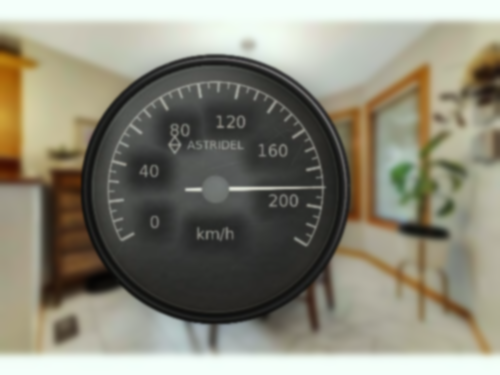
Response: km/h 190
